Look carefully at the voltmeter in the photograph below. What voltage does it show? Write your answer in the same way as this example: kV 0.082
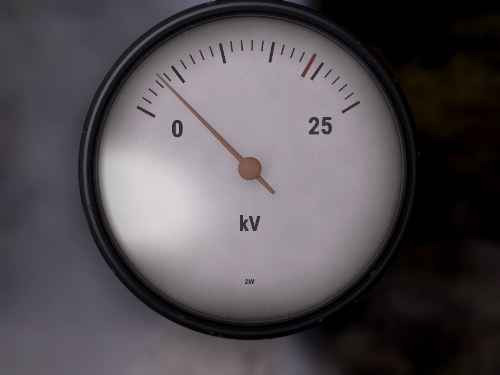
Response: kV 3.5
